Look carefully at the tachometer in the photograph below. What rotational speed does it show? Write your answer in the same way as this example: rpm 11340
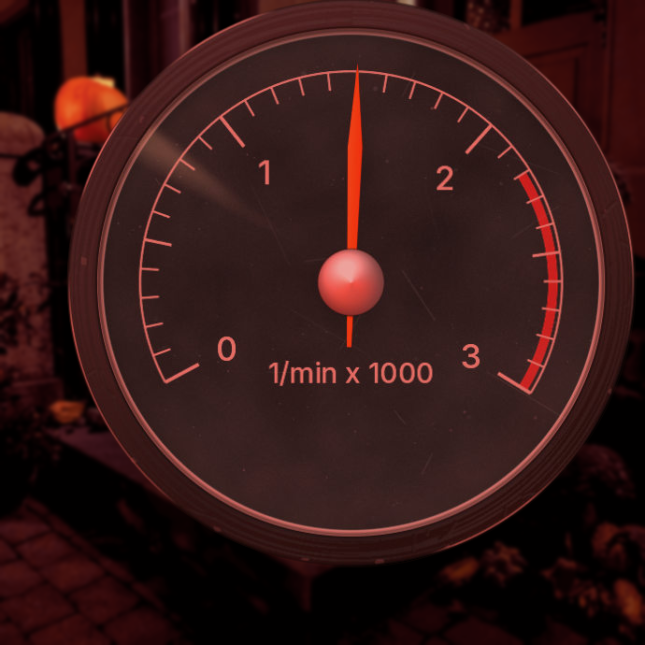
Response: rpm 1500
